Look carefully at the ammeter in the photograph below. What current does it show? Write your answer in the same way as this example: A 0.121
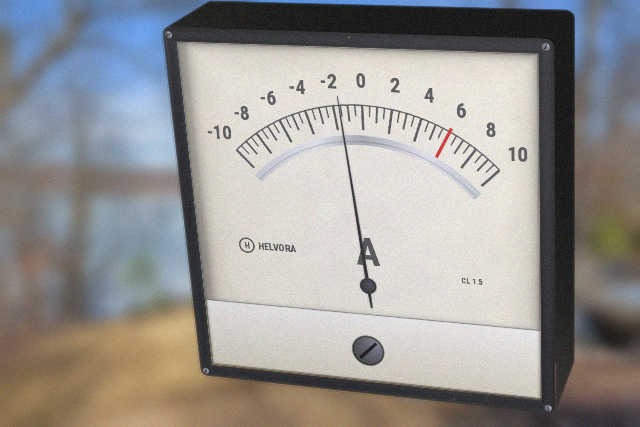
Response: A -1.5
